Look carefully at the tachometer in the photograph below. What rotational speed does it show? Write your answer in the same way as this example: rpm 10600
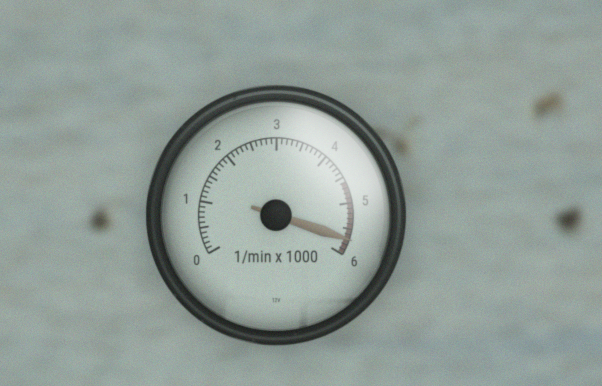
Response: rpm 5700
